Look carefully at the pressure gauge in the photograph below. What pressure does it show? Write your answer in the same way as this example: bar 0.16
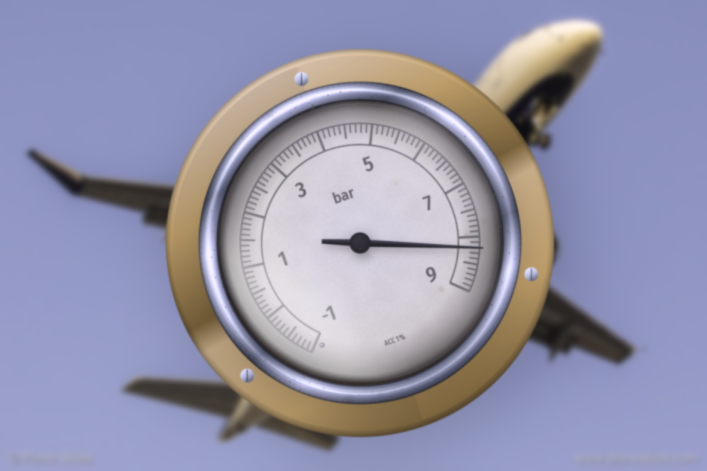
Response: bar 8.2
